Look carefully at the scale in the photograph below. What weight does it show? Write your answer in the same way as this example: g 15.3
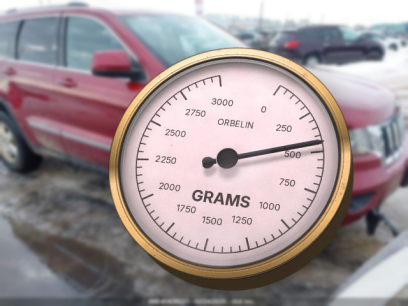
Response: g 450
